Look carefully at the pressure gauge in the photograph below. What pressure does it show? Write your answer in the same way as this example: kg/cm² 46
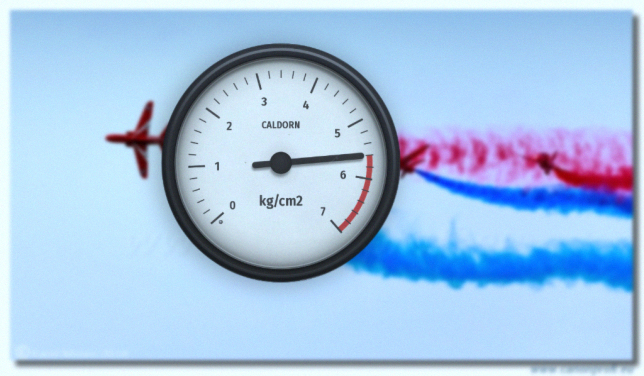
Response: kg/cm² 5.6
